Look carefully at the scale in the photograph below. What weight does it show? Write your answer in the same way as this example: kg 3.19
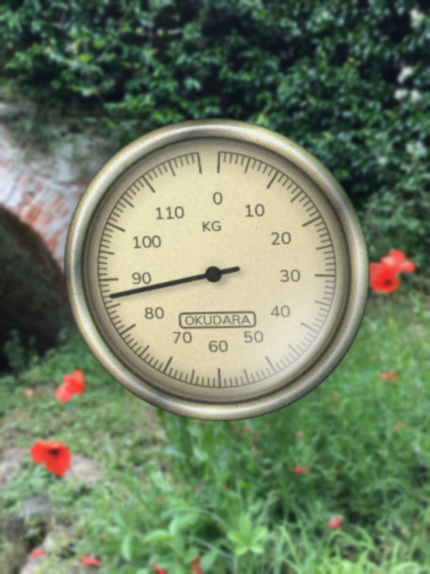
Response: kg 87
